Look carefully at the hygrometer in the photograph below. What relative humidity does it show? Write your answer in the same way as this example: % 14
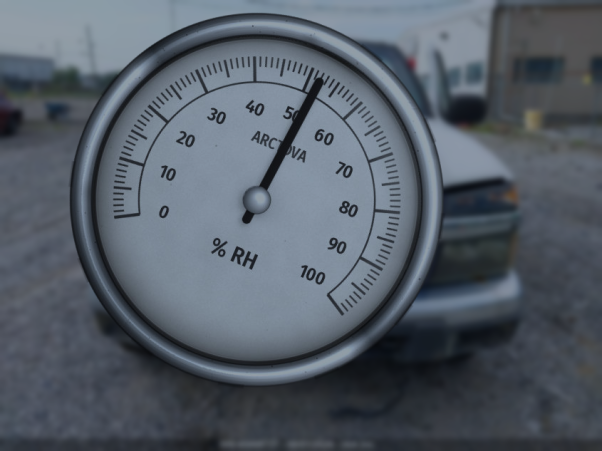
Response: % 52
